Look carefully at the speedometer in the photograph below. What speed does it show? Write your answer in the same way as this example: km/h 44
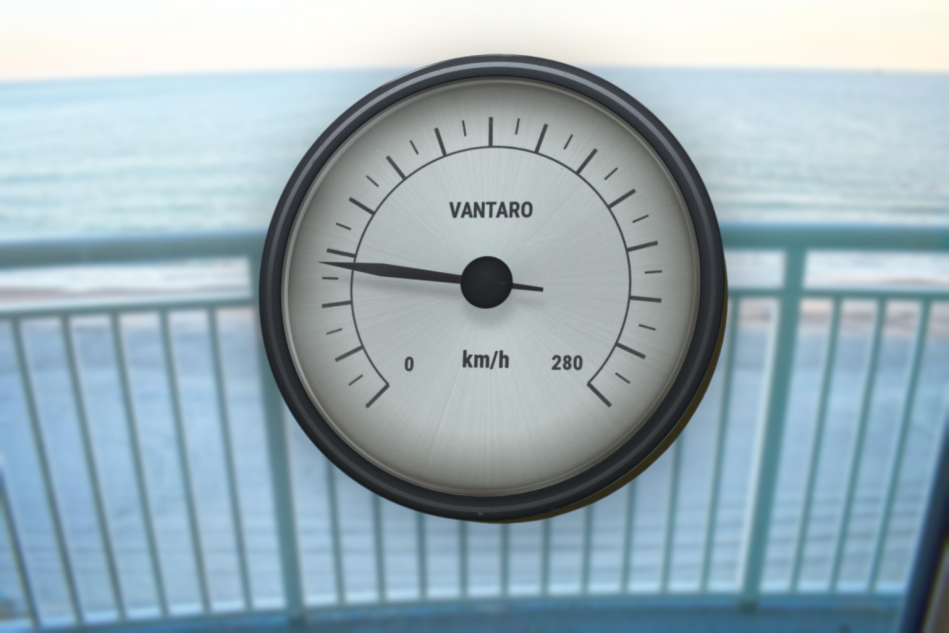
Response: km/h 55
